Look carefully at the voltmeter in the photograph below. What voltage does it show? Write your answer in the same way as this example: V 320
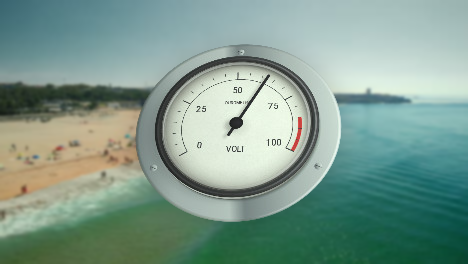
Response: V 62.5
